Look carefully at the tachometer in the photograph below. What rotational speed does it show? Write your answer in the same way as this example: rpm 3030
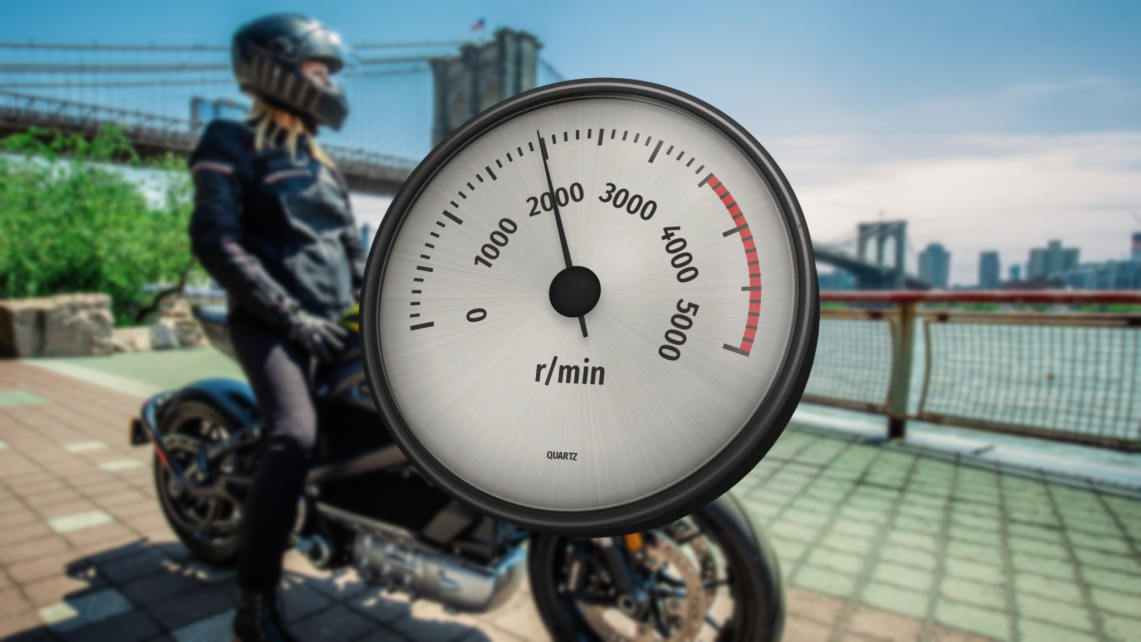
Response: rpm 2000
